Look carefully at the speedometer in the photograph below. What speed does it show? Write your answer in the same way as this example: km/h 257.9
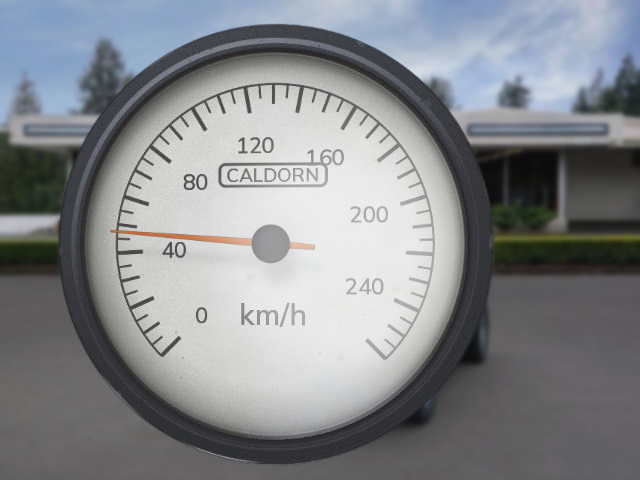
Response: km/h 47.5
